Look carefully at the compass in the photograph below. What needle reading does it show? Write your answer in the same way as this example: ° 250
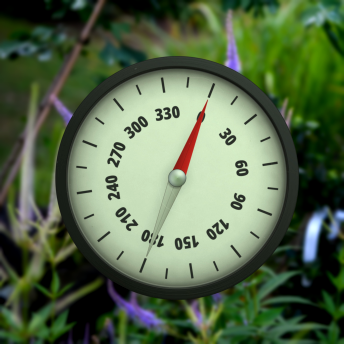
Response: ° 0
